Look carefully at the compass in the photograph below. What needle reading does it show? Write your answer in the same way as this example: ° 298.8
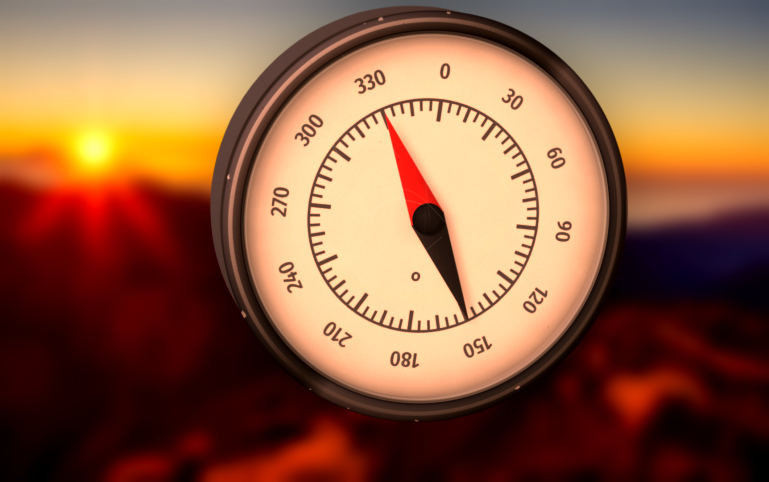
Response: ° 330
